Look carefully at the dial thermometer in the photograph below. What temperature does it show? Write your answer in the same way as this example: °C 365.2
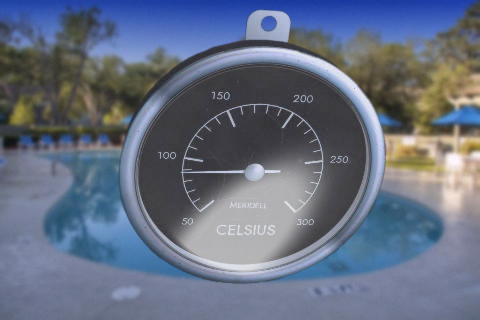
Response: °C 90
